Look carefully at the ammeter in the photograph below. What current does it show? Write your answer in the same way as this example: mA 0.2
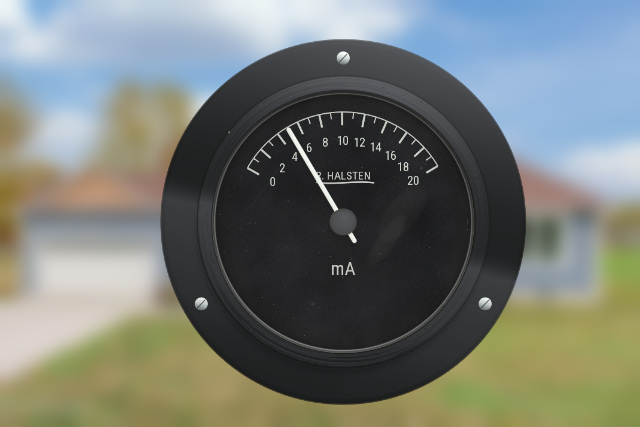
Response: mA 5
